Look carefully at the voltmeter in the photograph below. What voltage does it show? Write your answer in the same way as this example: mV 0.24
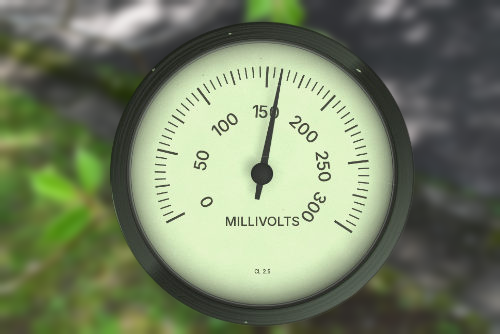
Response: mV 160
